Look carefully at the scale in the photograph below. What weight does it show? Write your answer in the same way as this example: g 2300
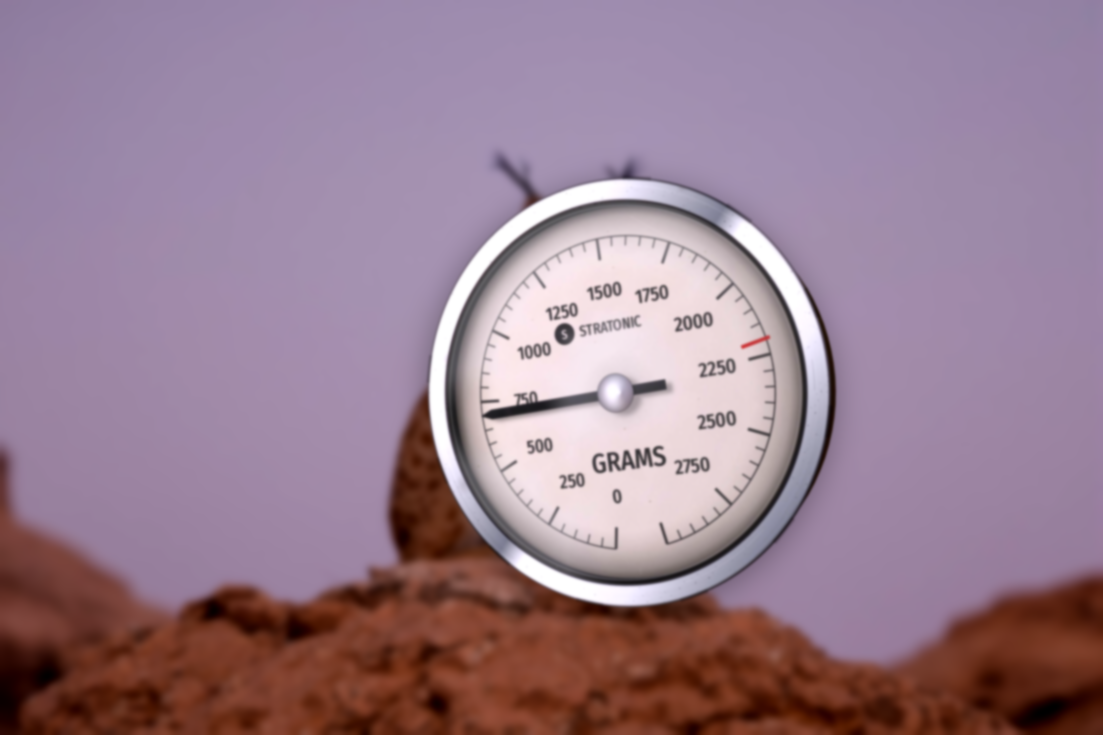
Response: g 700
